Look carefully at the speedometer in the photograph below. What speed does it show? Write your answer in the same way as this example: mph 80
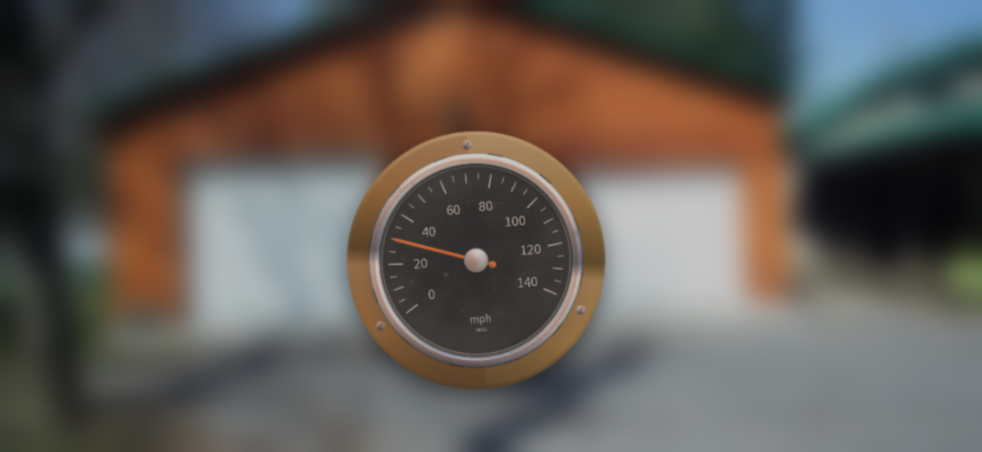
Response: mph 30
